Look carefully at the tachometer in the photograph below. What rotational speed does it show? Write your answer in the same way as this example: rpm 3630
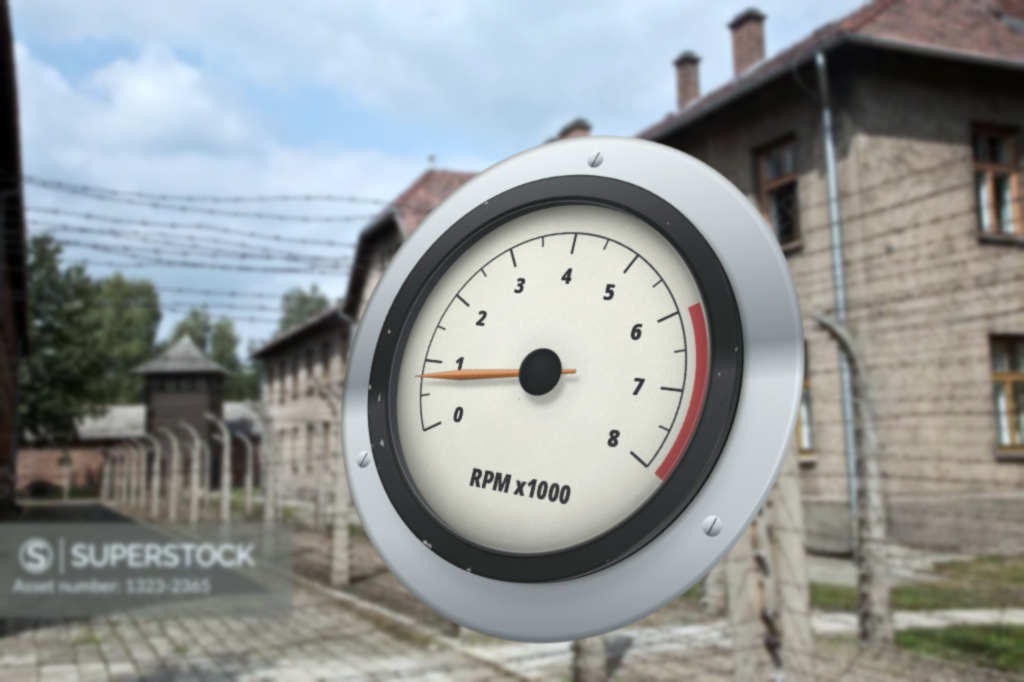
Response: rpm 750
